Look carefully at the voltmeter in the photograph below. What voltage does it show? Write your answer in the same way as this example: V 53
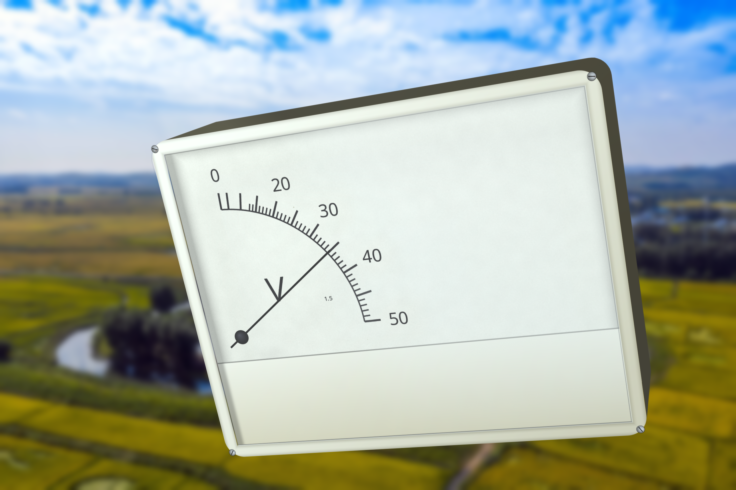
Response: V 35
